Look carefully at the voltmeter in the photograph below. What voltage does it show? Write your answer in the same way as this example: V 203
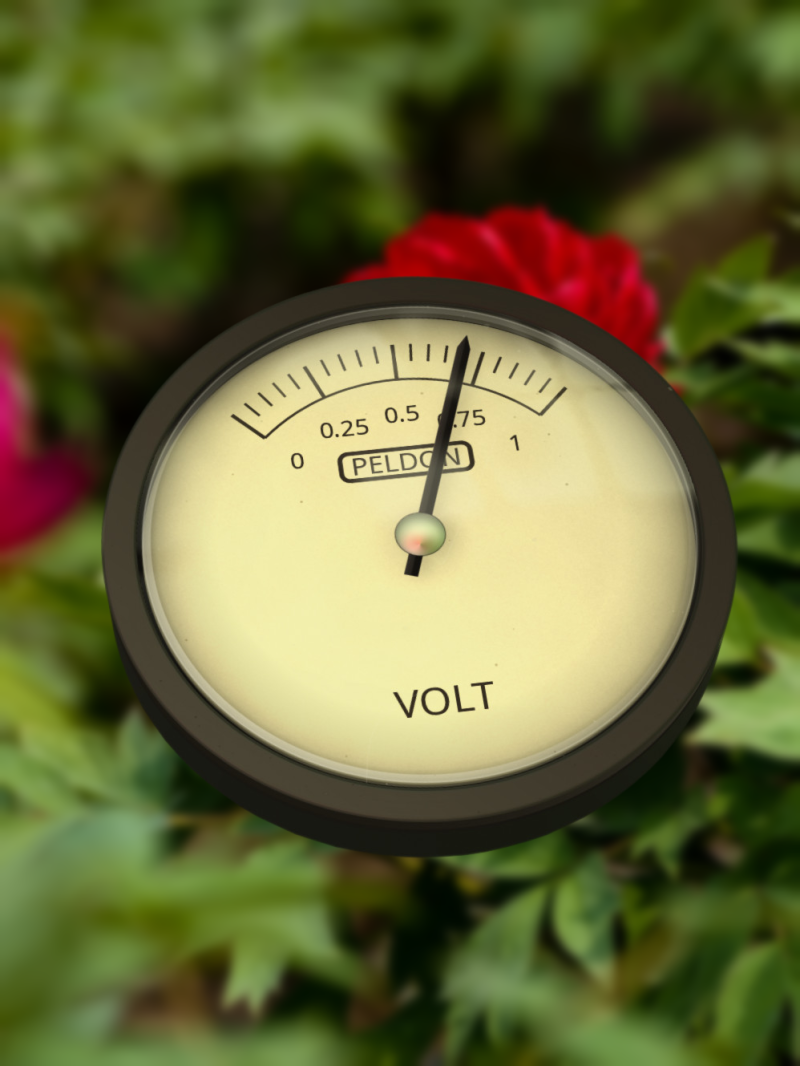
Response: V 0.7
